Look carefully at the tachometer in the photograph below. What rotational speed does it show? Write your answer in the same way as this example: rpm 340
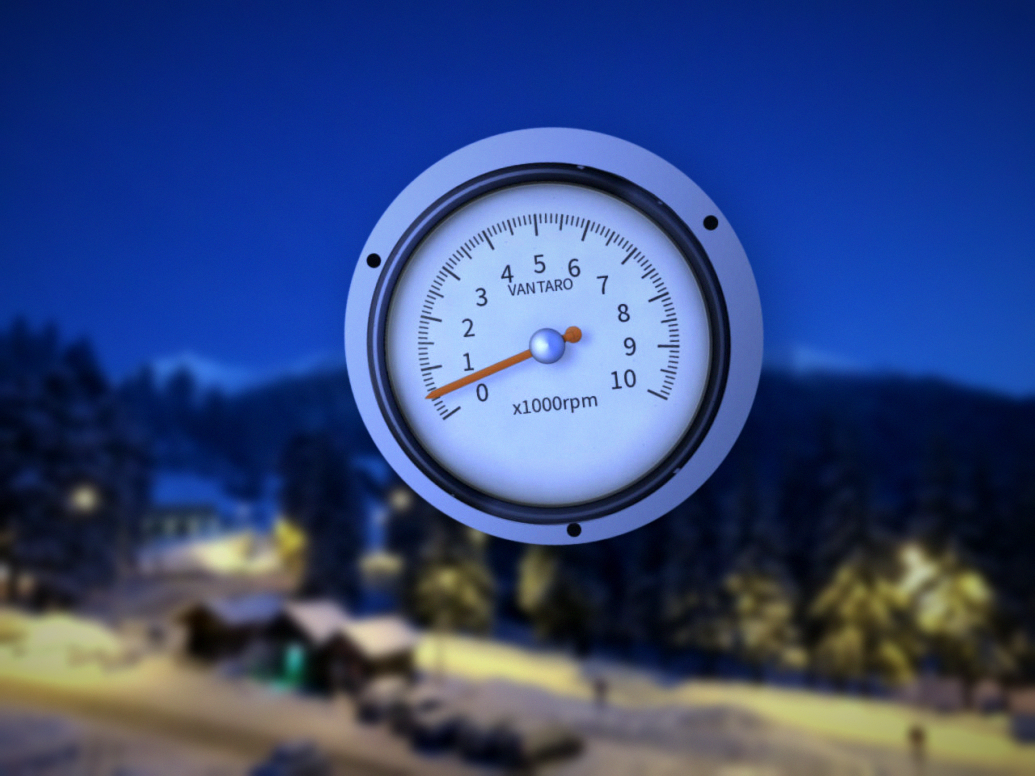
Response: rpm 500
